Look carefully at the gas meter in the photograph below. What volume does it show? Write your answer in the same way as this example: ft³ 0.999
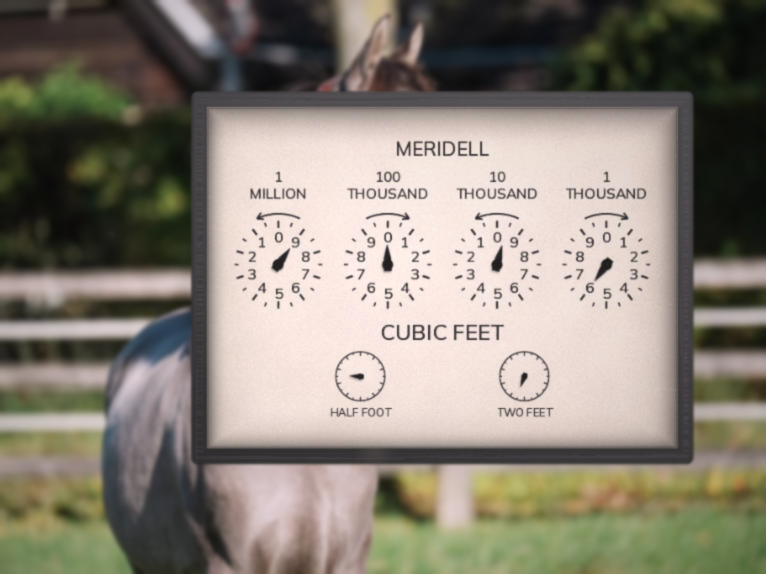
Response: ft³ 899600
